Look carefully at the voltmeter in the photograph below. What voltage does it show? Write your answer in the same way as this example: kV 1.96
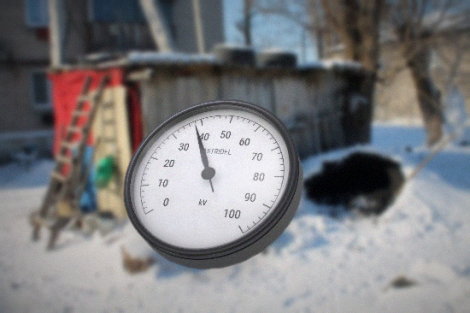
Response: kV 38
